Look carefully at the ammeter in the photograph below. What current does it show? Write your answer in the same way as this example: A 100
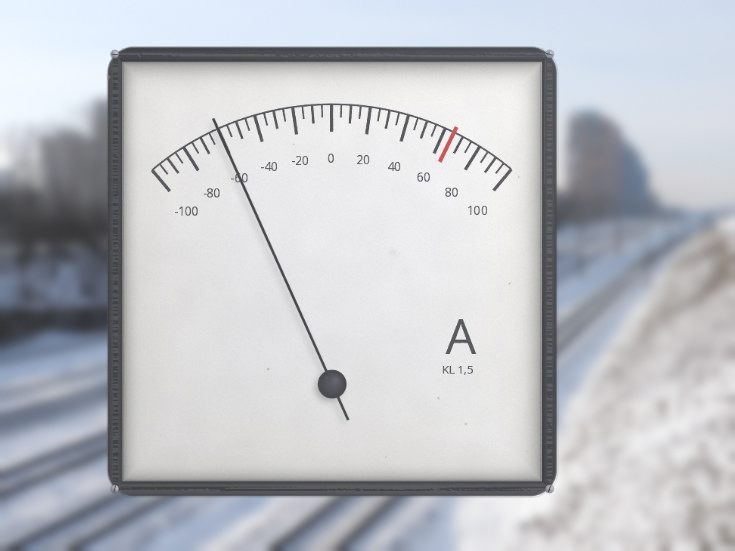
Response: A -60
